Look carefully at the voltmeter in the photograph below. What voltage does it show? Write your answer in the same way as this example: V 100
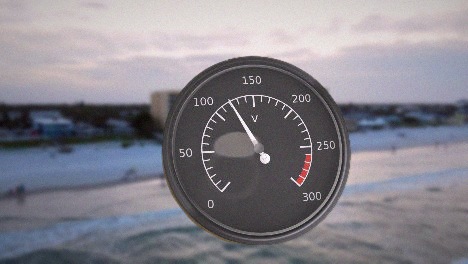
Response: V 120
